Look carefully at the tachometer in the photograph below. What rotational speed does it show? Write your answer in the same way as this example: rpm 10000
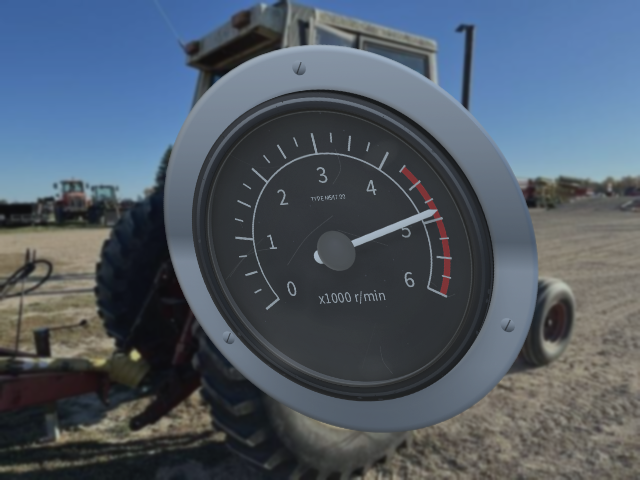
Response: rpm 4875
